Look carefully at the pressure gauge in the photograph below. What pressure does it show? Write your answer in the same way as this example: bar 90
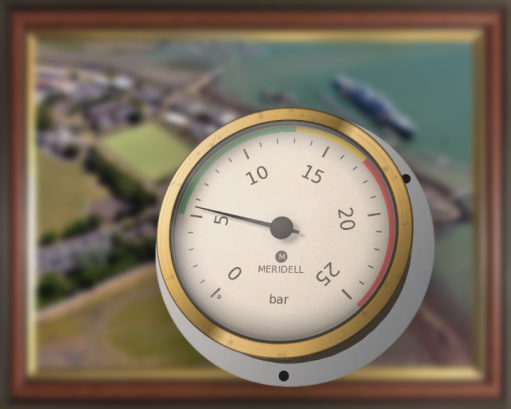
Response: bar 5.5
